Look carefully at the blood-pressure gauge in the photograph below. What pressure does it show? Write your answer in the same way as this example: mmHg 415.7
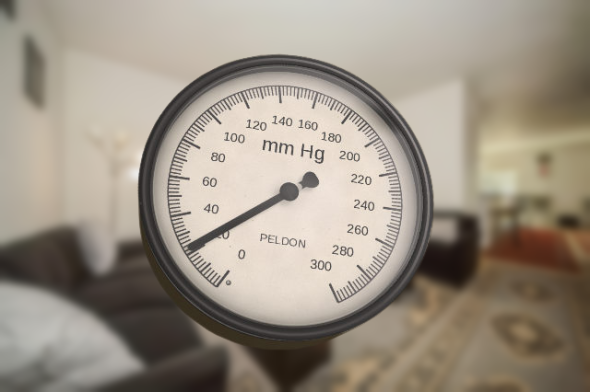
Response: mmHg 22
